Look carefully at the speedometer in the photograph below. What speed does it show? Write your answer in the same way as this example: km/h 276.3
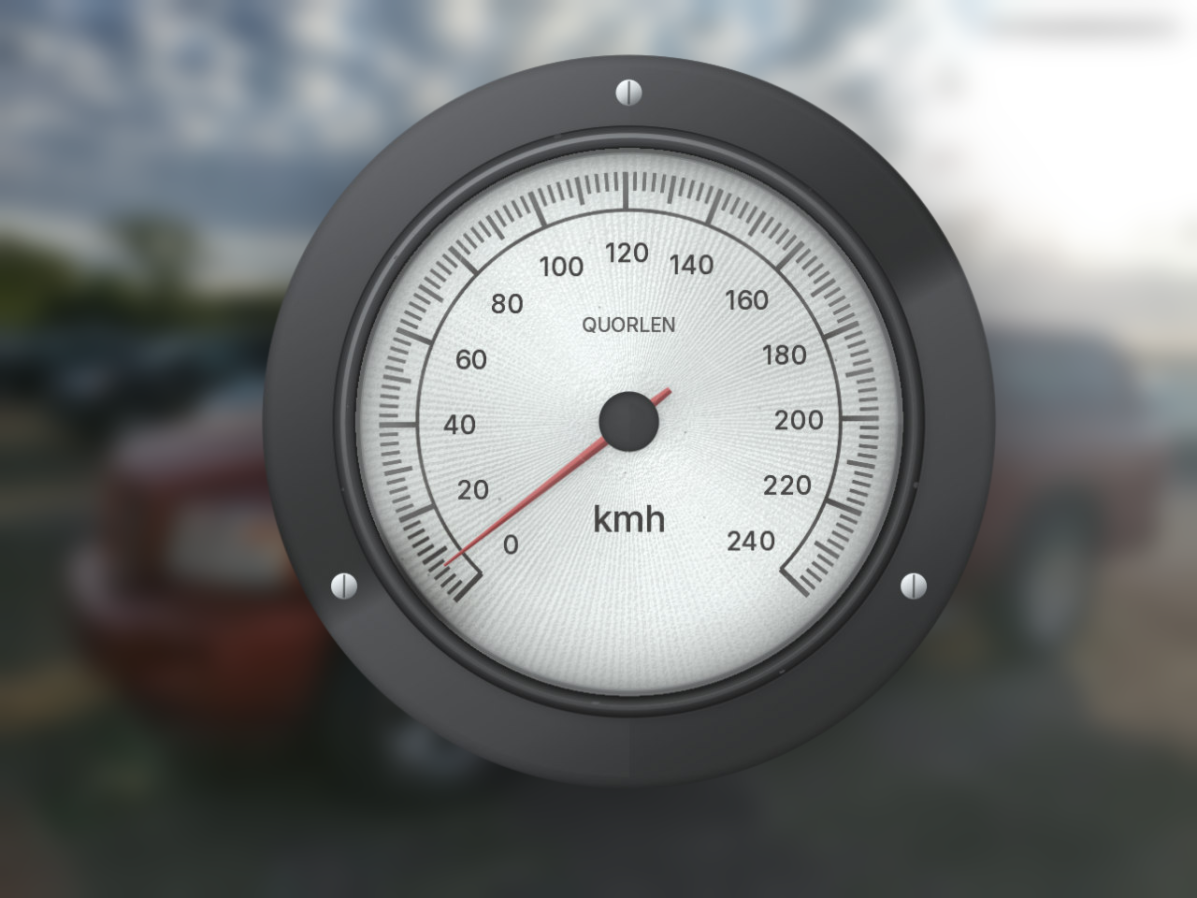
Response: km/h 7
